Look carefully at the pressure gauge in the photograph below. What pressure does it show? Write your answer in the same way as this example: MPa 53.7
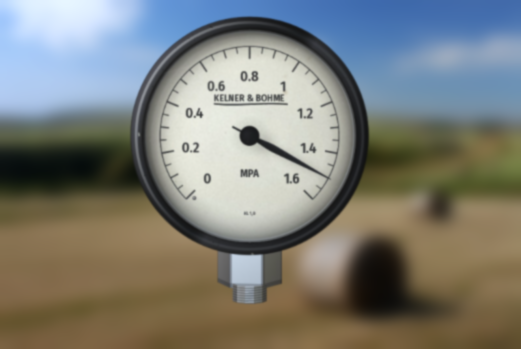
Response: MPa 1.5
